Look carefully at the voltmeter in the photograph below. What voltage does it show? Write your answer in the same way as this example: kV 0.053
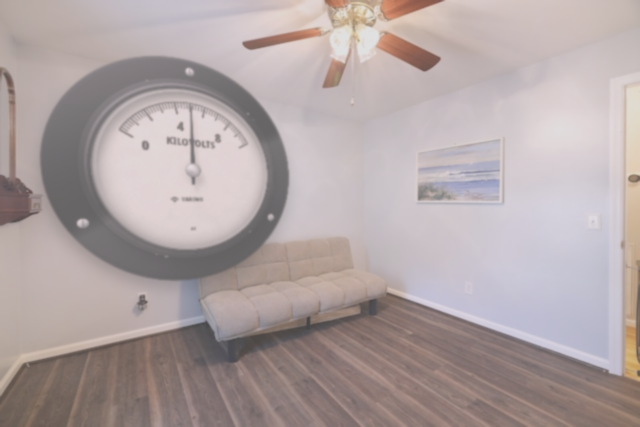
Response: kV 5
